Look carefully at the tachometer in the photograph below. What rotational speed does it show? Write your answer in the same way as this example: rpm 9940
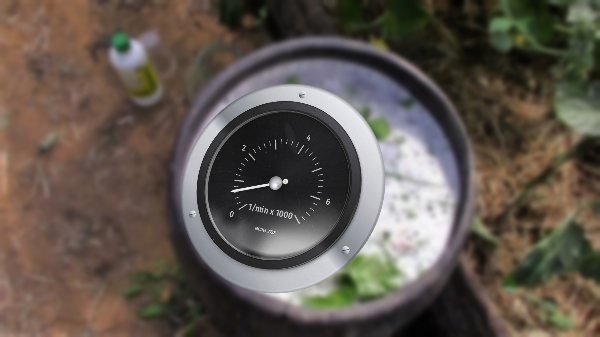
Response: rpm 600
